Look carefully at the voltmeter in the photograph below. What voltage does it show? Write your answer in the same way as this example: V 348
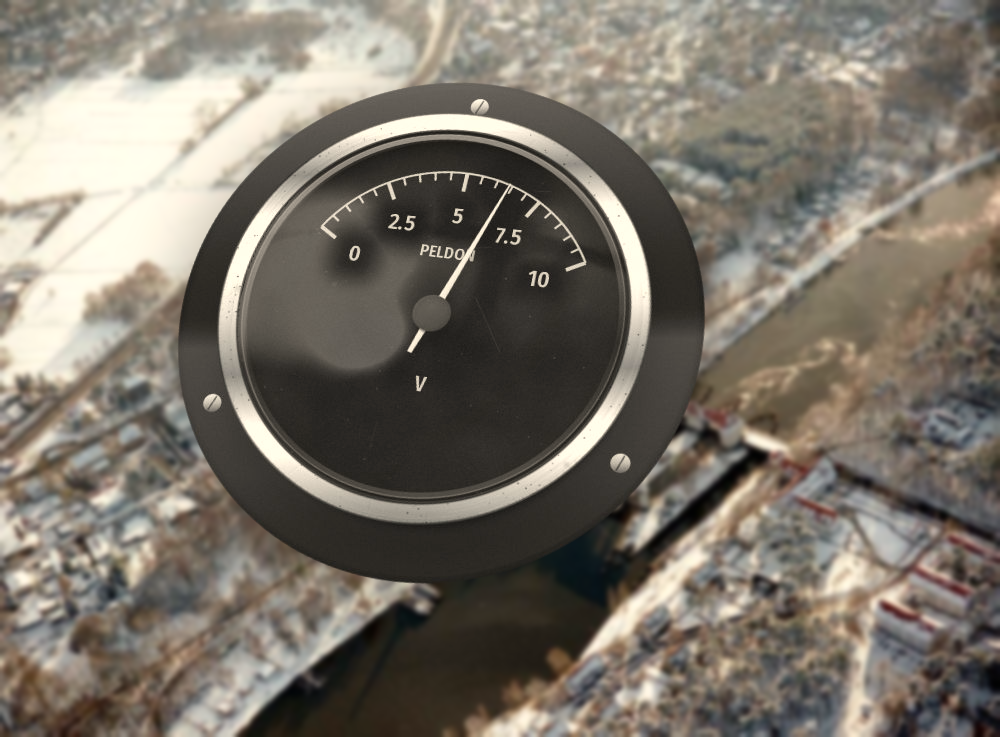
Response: V 6.5
